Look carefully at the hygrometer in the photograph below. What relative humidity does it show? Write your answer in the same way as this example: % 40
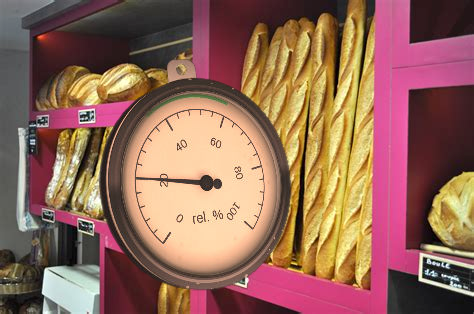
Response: % 20
